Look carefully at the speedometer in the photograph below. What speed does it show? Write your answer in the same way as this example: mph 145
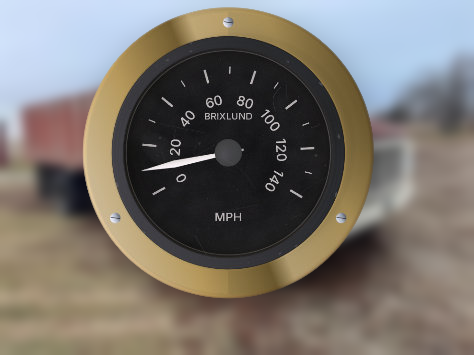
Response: mph 10
